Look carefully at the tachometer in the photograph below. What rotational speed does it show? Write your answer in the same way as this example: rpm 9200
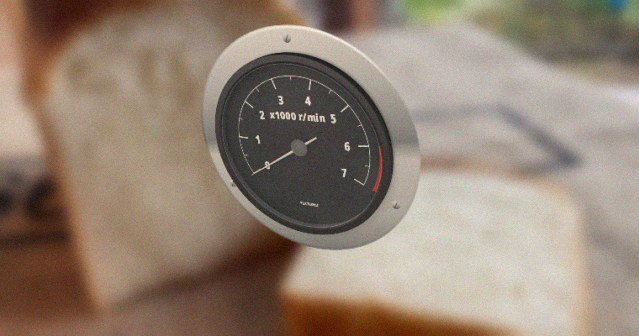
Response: rpm 0
